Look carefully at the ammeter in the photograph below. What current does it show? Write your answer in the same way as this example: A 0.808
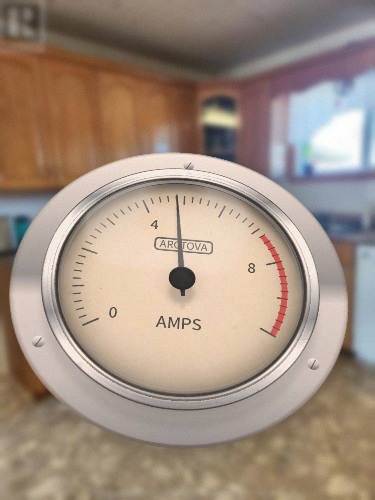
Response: A 4.8
